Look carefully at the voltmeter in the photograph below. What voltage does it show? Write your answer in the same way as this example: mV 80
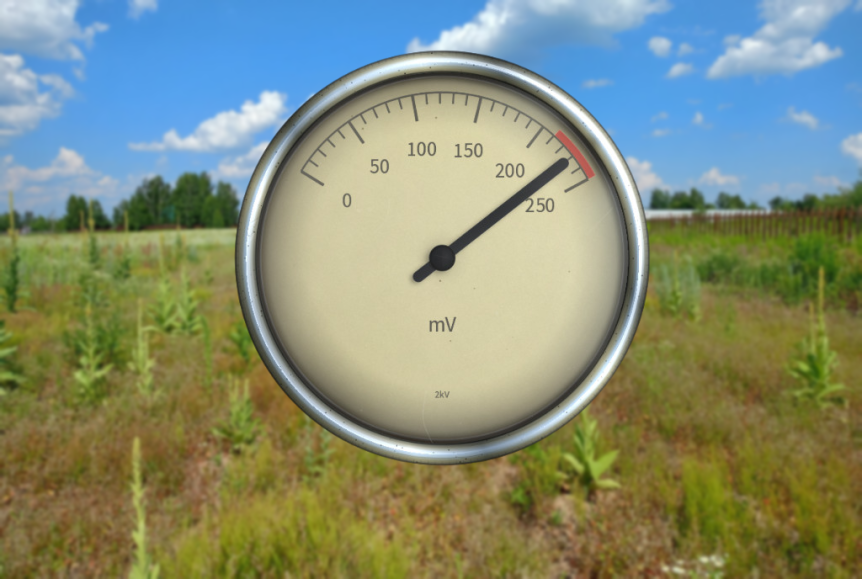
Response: mV 230
